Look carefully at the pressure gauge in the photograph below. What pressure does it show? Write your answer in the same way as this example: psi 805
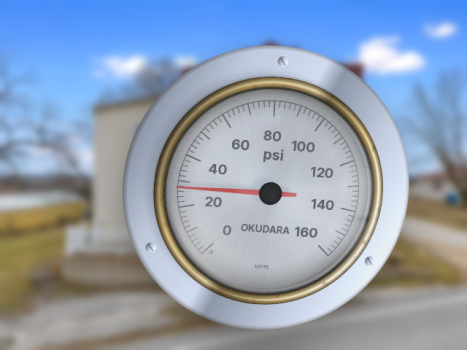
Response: psi 28
